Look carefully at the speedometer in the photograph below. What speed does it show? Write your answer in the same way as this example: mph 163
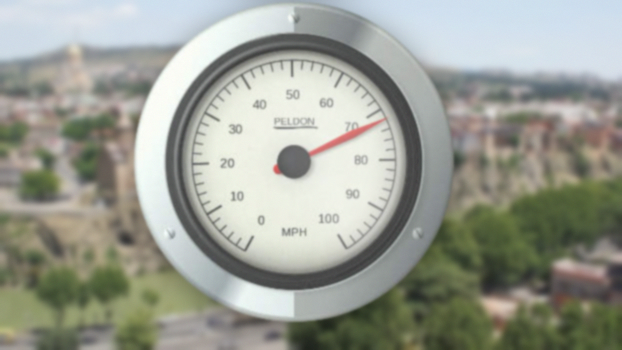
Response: mph 72
